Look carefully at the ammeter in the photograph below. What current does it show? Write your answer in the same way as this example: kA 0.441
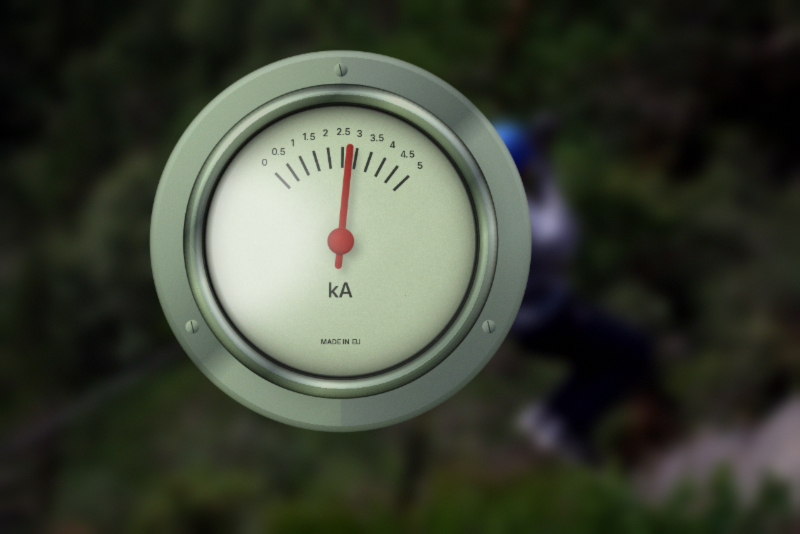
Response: kA 2.75
